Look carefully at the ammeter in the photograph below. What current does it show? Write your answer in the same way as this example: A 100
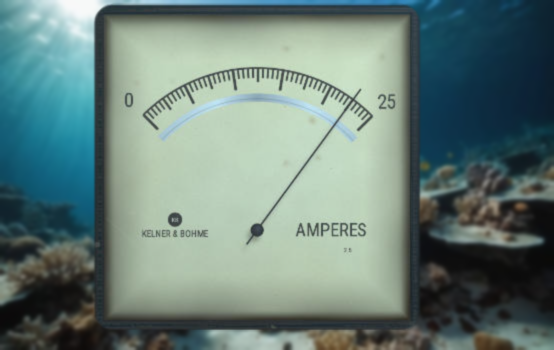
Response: A 22.5
